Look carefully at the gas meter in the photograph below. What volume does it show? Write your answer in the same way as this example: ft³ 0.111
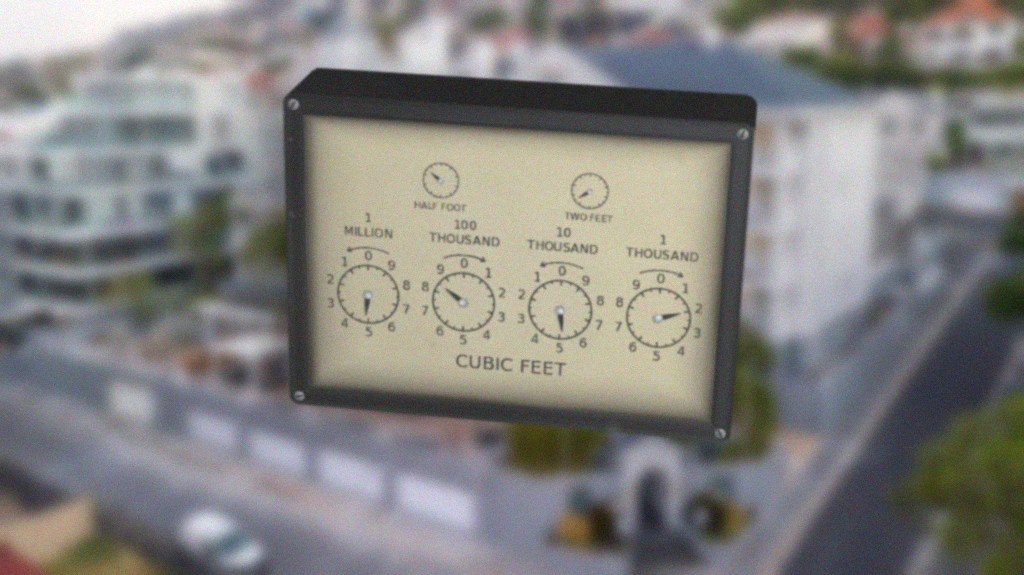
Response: ft³ 485200
